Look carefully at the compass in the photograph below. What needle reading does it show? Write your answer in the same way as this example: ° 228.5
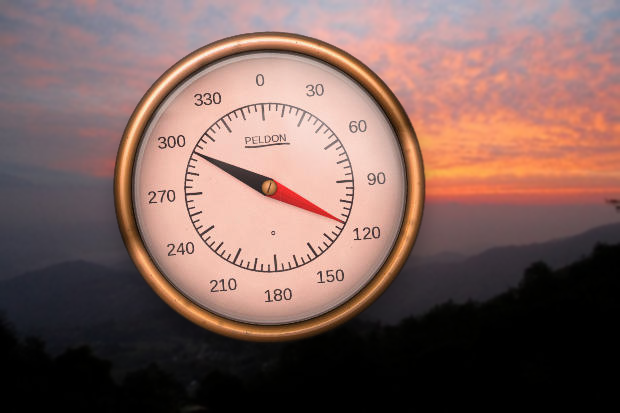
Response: ° 120
